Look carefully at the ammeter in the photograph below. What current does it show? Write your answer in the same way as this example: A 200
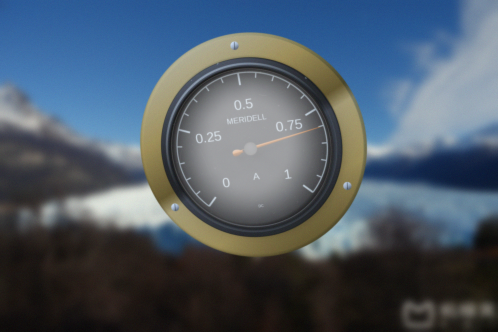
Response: A 0.8
